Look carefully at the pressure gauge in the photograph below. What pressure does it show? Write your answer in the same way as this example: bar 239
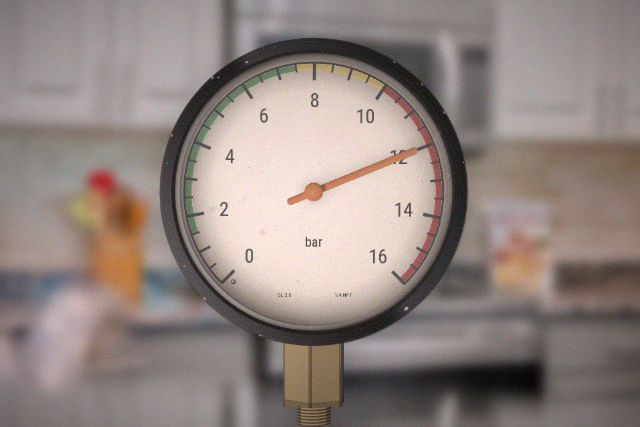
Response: bar 12
